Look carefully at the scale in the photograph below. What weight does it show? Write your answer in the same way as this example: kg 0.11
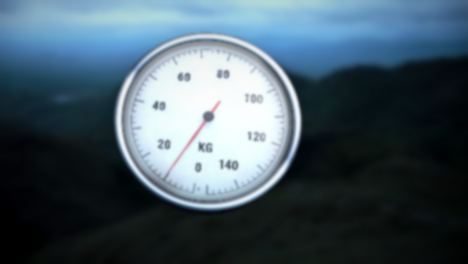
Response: kg 10
